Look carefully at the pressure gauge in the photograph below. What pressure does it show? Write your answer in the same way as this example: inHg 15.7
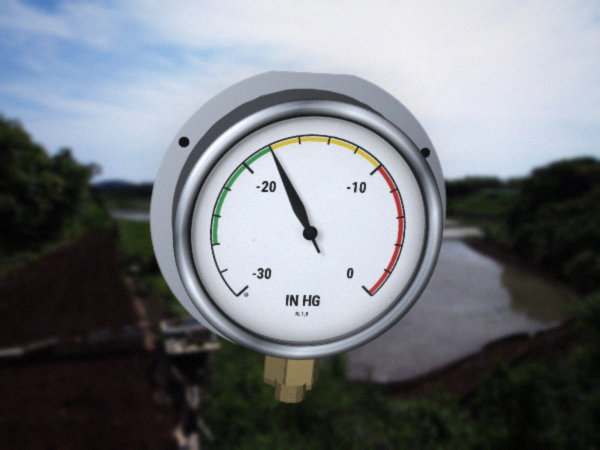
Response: inHg -18
